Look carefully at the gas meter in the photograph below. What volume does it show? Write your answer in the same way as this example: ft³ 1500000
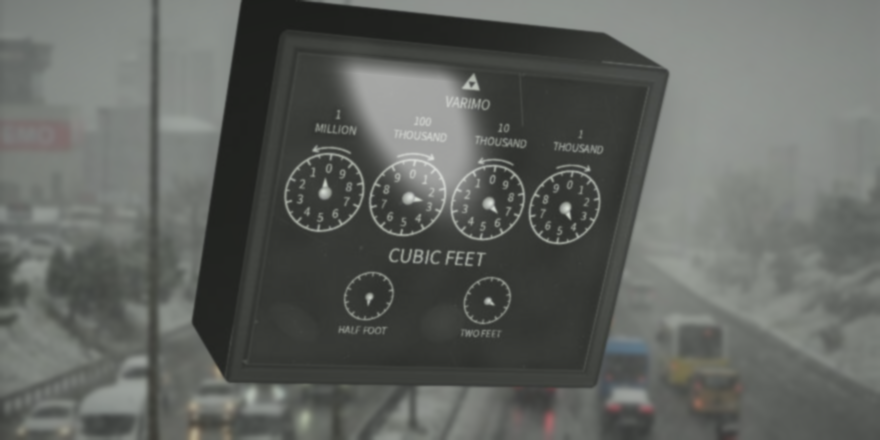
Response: ft³ 26400
